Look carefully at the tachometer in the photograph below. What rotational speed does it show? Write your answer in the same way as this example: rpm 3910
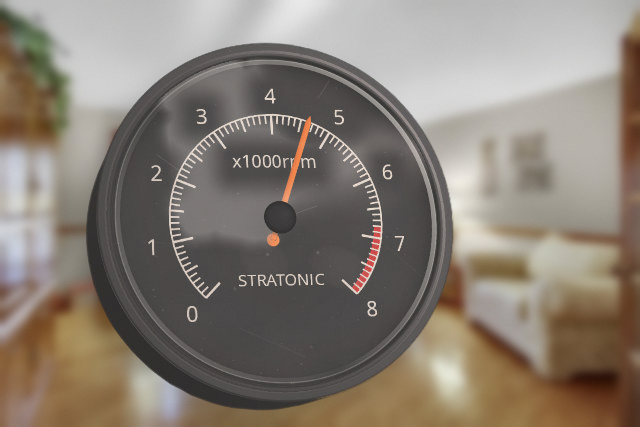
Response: rpm 4600
